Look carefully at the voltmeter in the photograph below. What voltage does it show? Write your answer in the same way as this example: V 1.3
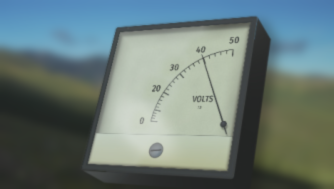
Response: V 40
